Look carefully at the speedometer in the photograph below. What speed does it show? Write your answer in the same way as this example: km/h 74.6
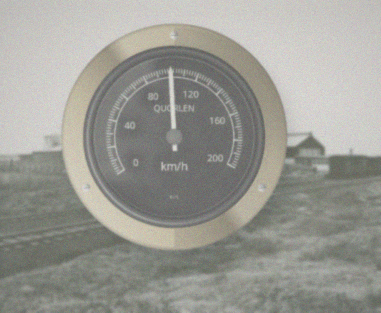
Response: km/h 100
